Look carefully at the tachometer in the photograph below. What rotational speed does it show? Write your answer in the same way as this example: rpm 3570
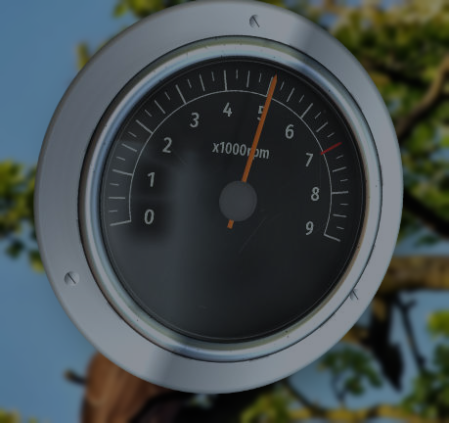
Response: rpm 5000
